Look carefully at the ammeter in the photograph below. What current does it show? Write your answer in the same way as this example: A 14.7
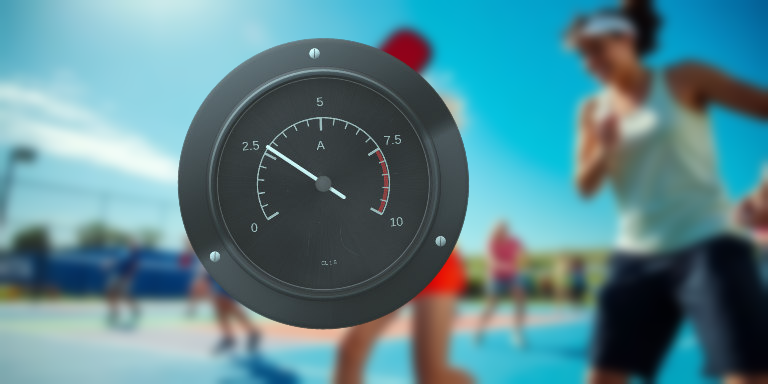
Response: A 2.75
